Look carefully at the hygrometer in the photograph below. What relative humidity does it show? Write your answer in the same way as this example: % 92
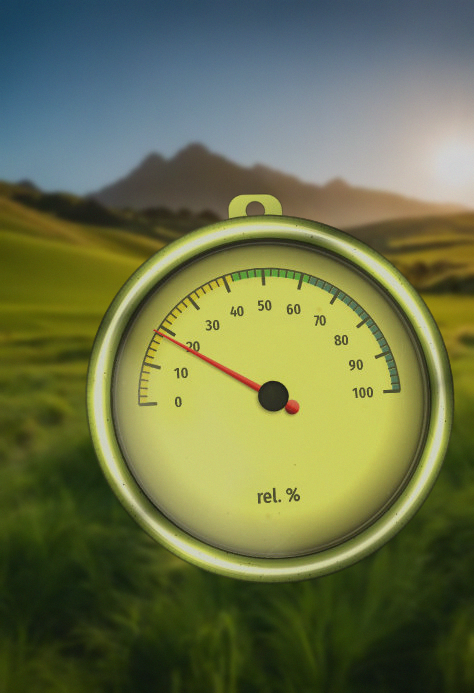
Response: % 18
